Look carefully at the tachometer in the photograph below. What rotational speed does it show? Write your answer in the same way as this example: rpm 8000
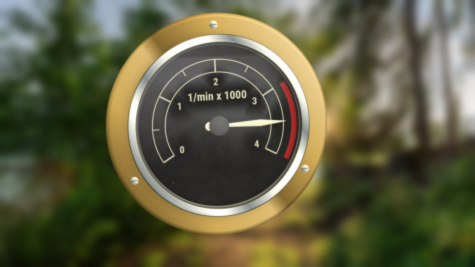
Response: rpm 3500
